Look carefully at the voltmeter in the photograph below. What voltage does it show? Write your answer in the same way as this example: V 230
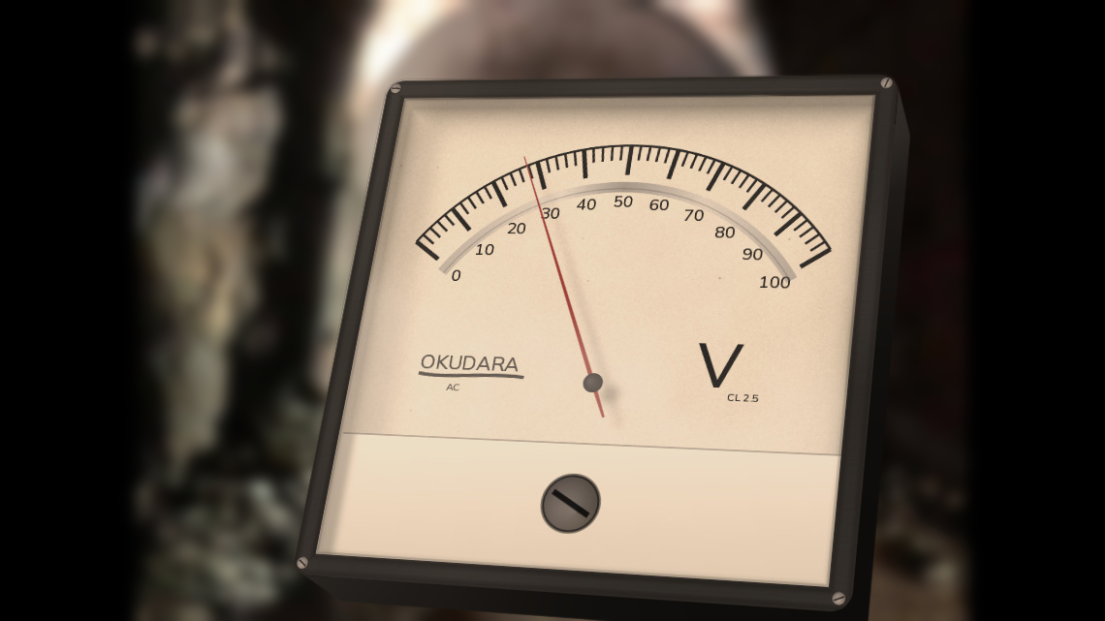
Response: V 28
